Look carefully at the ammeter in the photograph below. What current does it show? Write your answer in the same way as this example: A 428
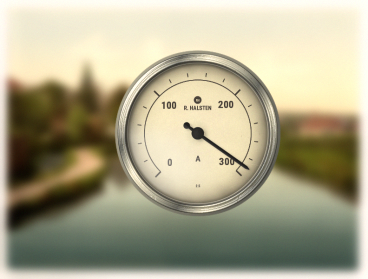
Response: A 290
